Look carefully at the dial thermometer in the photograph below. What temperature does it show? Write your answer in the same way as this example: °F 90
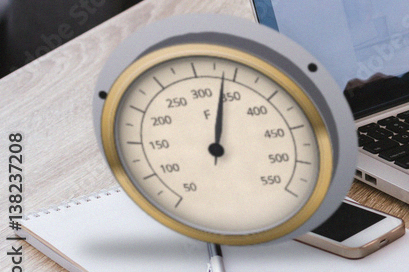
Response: °F 337.5
